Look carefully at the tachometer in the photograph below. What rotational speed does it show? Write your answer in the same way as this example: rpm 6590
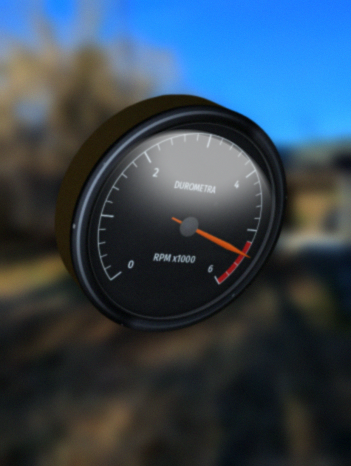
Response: rpm 5400
